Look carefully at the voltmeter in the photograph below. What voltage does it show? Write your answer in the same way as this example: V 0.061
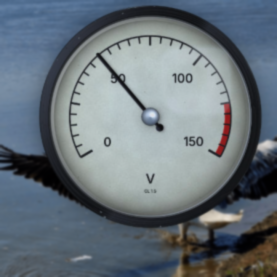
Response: V 50
